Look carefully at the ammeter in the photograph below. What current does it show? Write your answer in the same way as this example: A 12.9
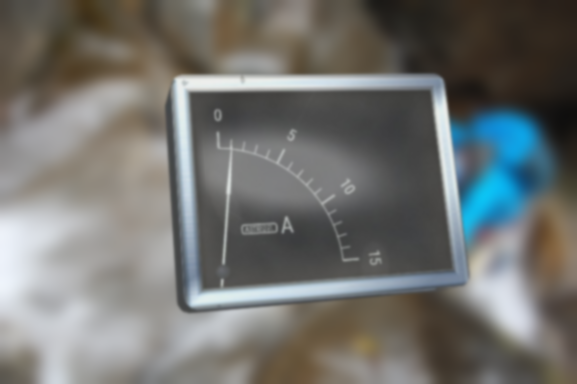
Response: A 1
